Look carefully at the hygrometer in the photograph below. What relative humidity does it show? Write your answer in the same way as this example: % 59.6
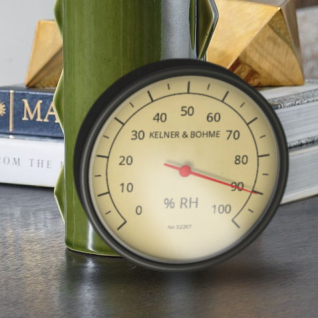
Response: % 90
